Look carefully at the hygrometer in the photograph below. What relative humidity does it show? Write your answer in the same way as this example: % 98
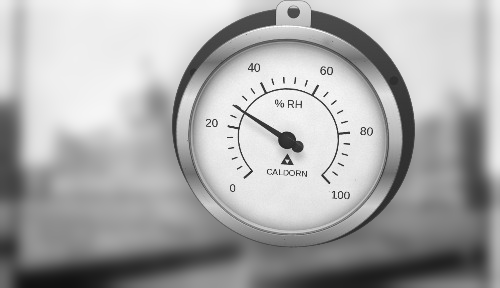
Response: % 28
